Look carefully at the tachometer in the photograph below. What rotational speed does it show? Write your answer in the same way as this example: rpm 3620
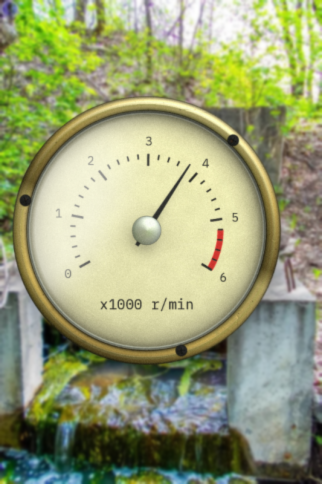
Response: rpm 3800
